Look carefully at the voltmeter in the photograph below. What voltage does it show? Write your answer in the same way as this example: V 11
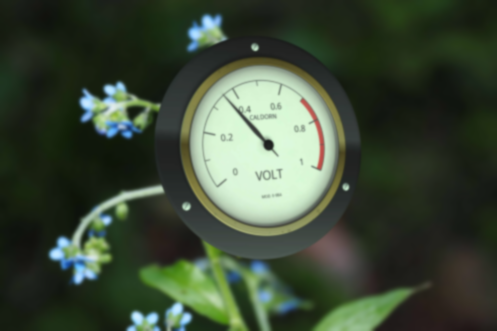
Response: V 0.35
